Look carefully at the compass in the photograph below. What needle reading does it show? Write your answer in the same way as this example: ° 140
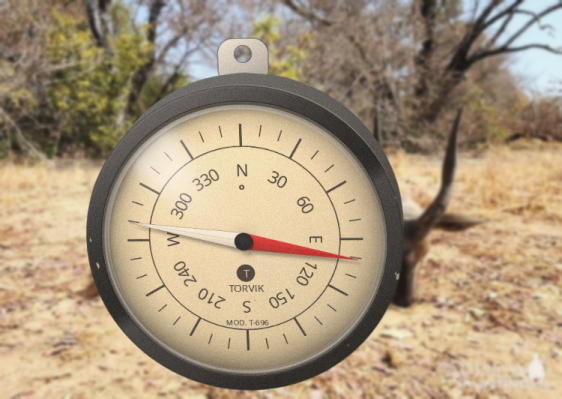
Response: ° 100
